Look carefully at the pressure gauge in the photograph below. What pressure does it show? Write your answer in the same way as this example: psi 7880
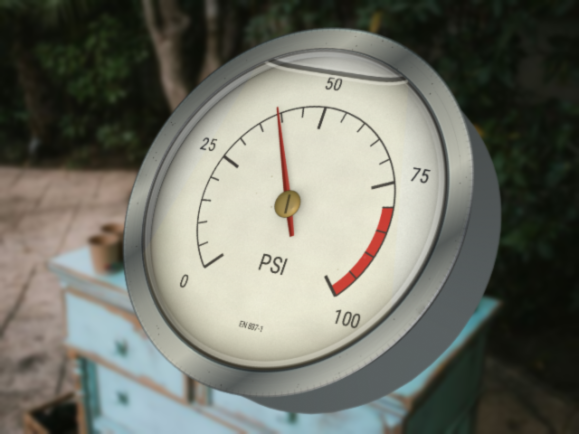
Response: psi 40
